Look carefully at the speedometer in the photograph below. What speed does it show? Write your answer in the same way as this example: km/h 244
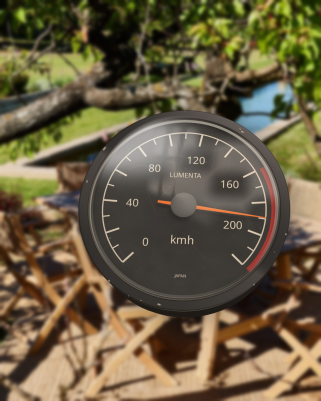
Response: km/h 190
